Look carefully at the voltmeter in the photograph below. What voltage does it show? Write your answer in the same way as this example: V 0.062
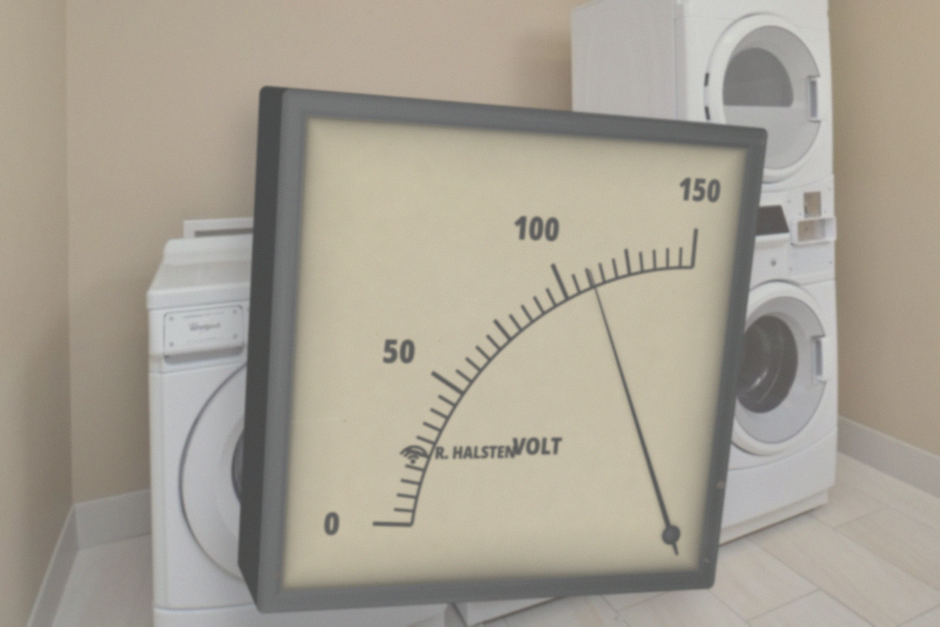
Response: V 110
